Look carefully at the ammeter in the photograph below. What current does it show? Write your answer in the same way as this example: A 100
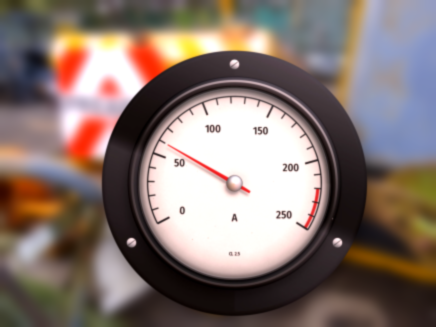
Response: A 60
